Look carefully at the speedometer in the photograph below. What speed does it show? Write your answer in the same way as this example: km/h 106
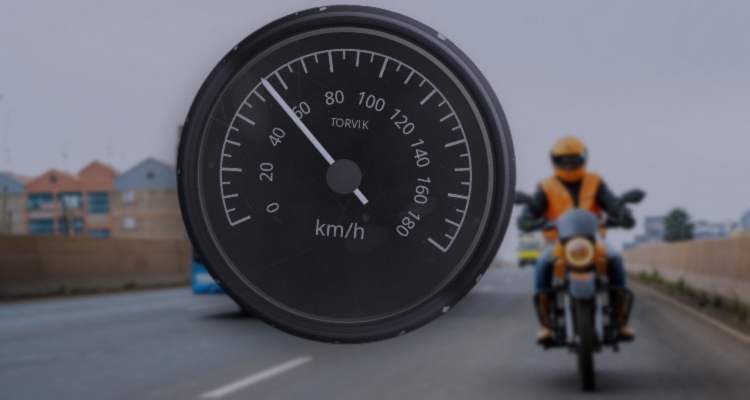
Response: km/h 55
